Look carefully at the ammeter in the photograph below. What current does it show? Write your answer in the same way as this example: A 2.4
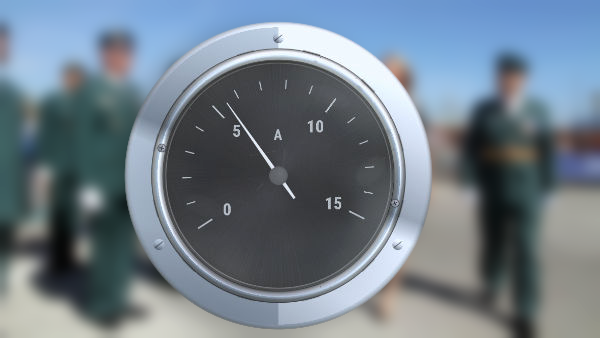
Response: A 5.5
